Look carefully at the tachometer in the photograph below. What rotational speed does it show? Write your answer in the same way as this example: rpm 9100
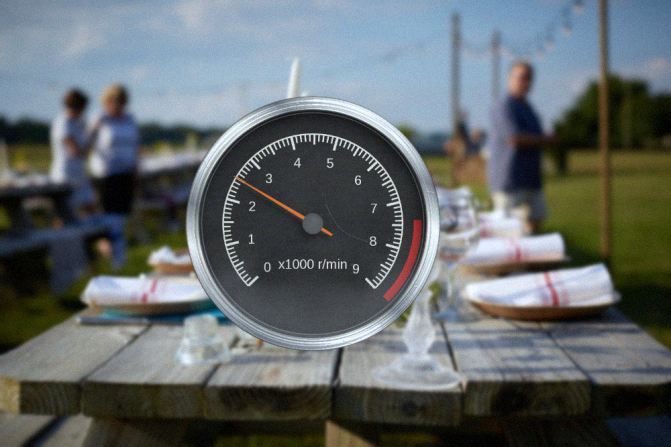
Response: rpm 2500
